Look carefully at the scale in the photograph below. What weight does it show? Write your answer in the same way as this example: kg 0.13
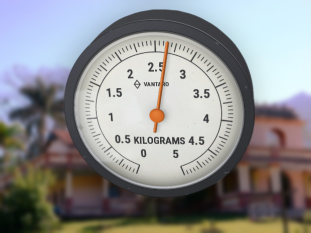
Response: kg 2.65
